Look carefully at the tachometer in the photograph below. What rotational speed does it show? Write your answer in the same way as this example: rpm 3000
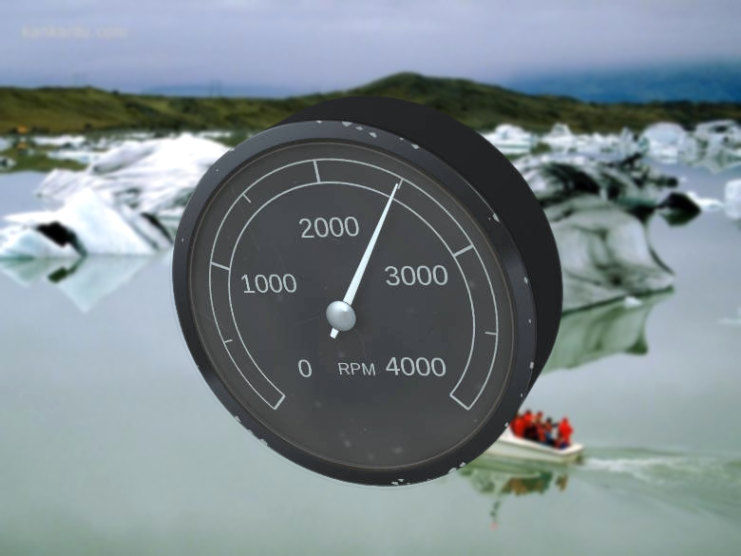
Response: rpm 2500
